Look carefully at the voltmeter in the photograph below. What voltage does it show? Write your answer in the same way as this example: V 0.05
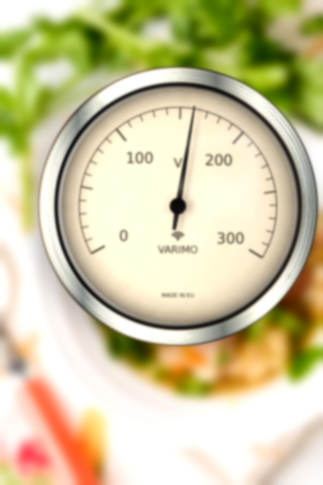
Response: V 160
